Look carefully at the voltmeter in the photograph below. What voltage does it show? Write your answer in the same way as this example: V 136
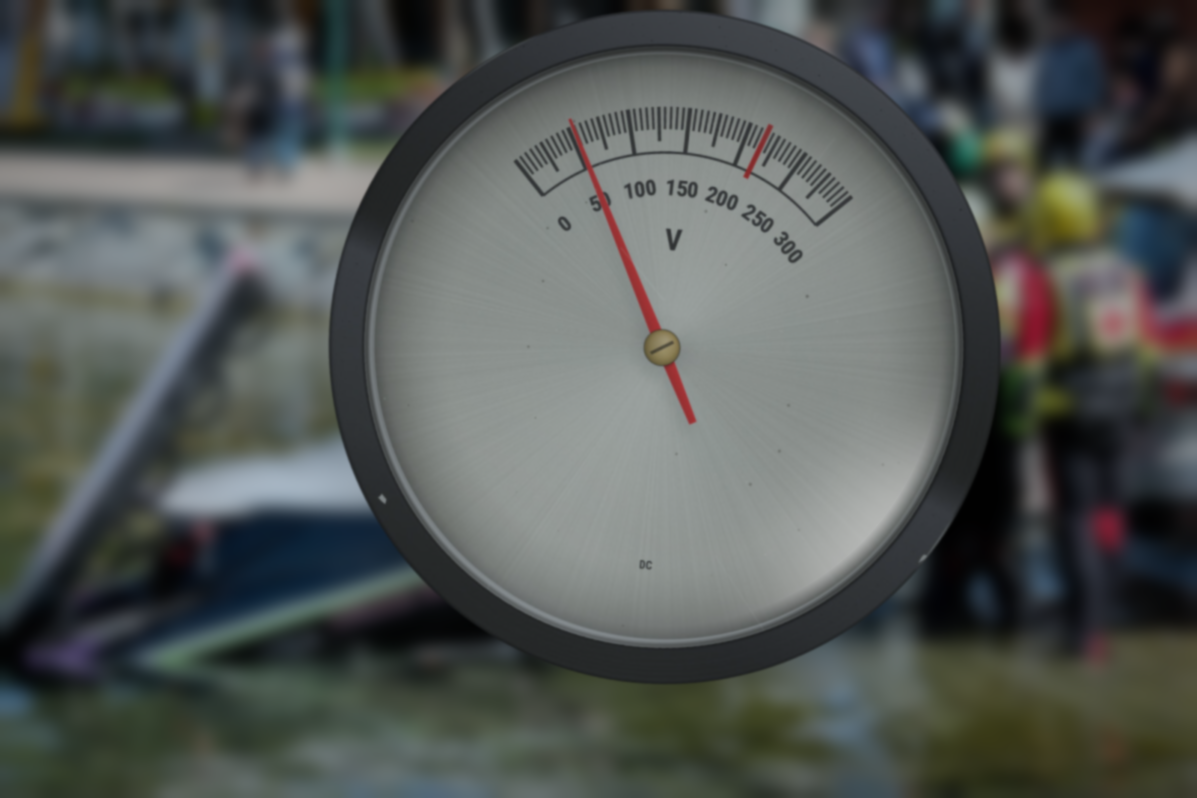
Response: V 55
